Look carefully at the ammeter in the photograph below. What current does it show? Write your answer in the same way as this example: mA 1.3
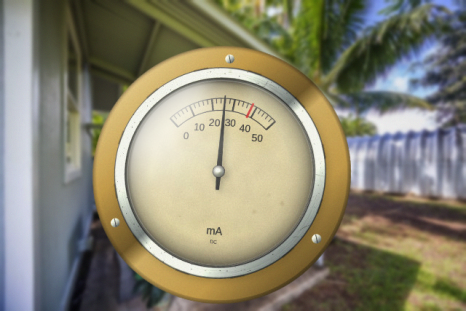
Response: mA 26
